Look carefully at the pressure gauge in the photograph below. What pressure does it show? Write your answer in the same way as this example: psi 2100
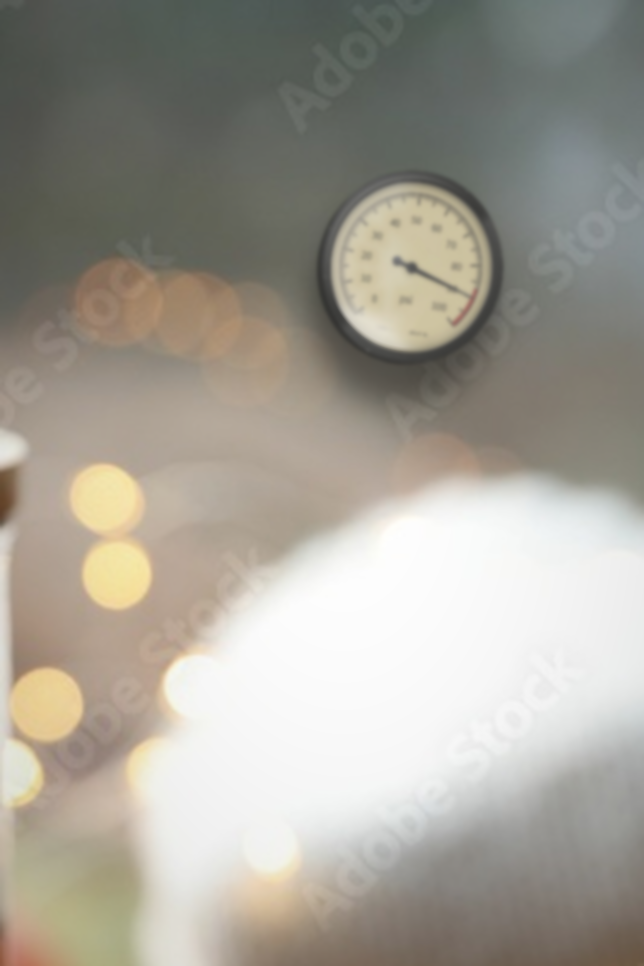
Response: psi 90
